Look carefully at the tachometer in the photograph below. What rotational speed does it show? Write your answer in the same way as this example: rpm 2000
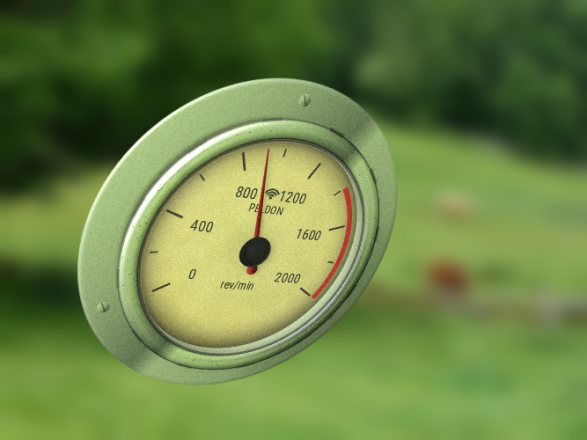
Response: rpm 900
